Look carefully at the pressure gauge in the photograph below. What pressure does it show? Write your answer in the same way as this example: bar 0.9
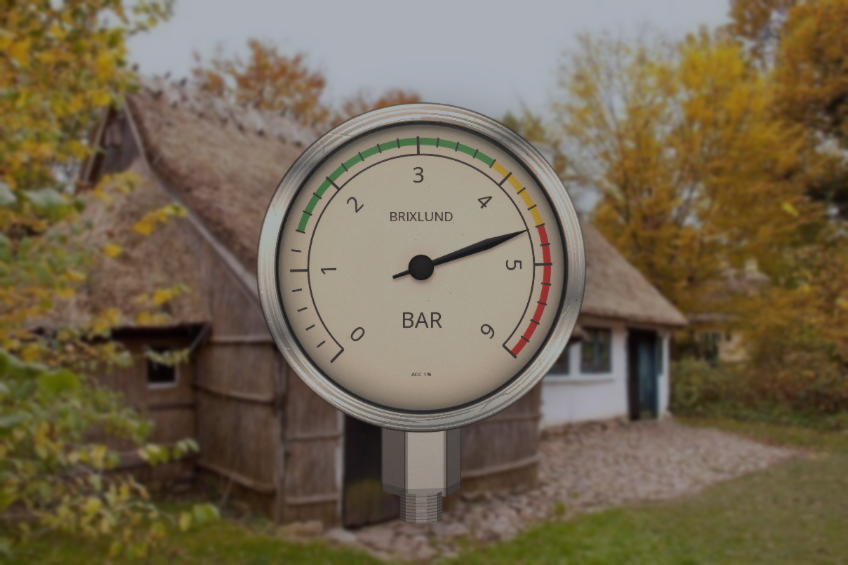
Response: bar 4.6
